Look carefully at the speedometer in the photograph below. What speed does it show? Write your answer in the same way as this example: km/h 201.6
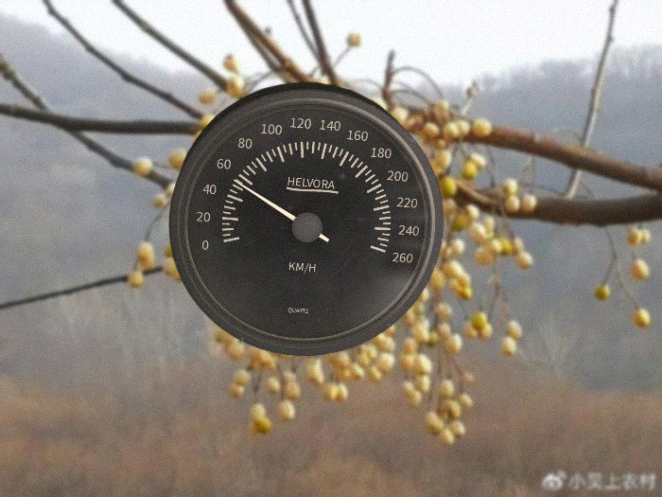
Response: km/h 55
